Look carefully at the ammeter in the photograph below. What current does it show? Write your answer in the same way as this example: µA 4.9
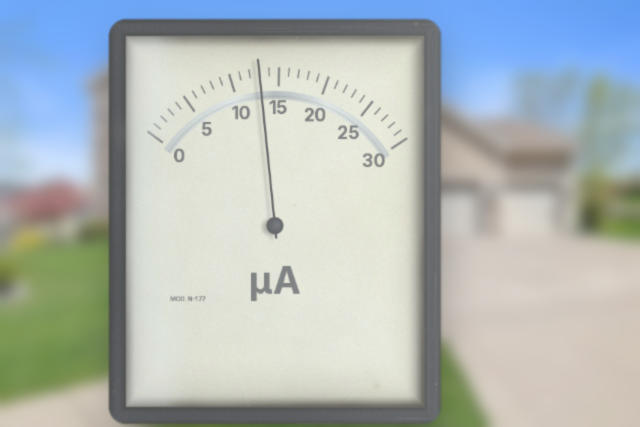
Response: µA 13
